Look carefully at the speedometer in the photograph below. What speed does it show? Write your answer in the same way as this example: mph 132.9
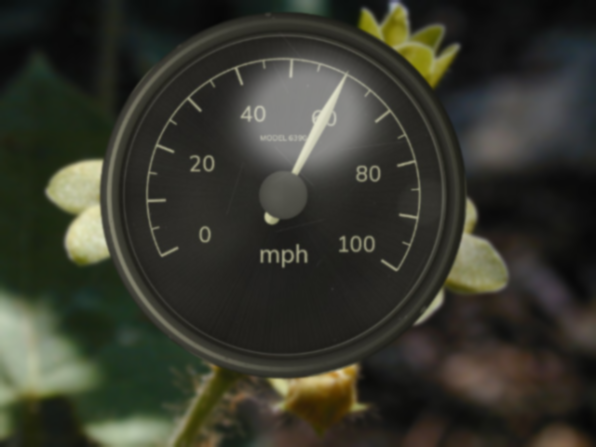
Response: mph 60
